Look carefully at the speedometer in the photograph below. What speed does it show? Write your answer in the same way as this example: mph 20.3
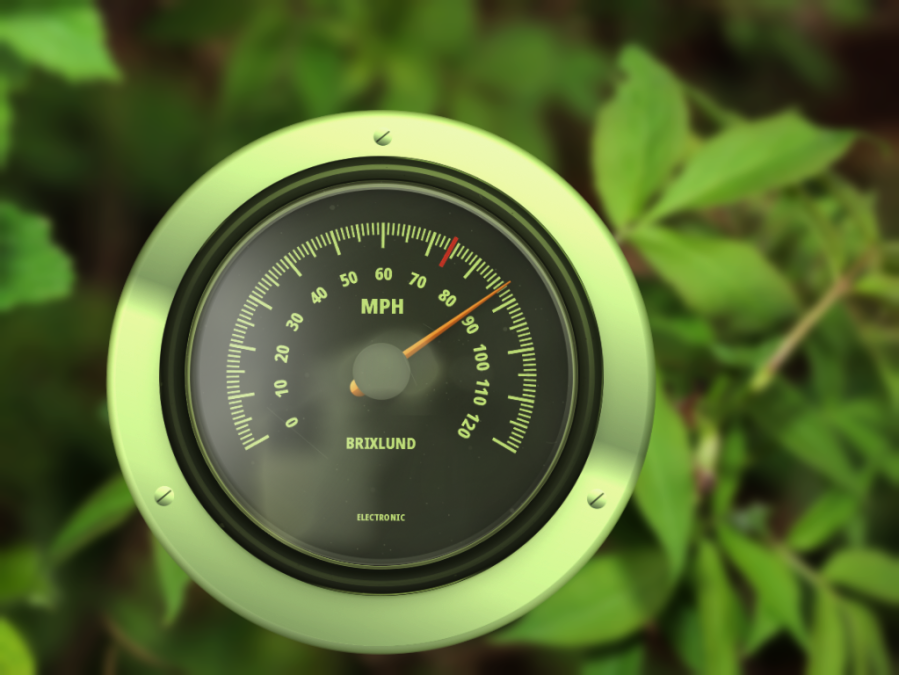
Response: mph 87
